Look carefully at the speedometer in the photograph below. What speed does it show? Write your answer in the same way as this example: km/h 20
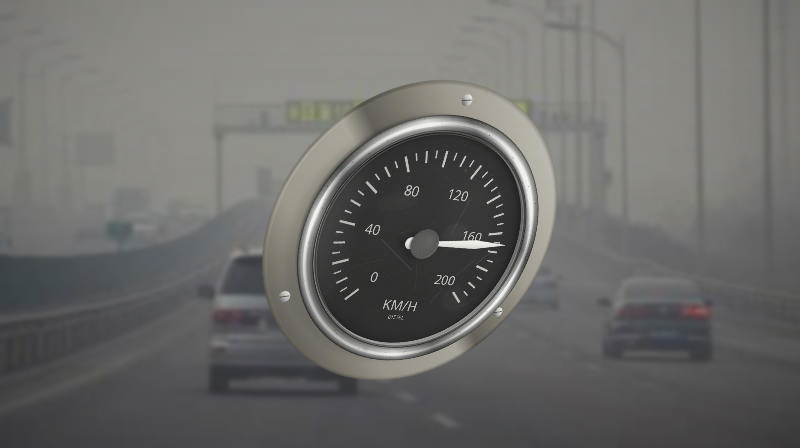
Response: km/h 165
